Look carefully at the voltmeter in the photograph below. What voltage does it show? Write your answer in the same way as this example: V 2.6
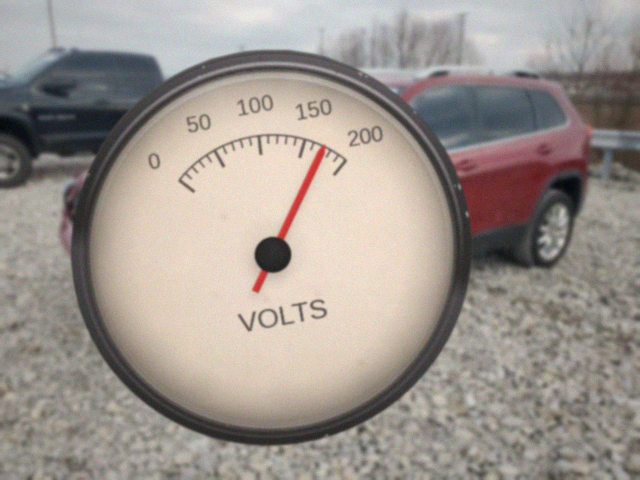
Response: V 170
